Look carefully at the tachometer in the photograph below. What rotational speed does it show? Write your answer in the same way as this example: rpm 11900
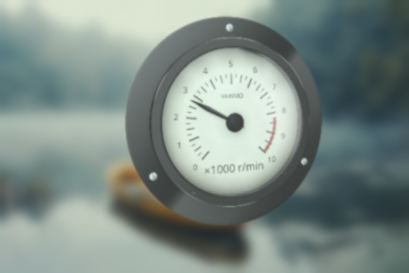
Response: rpm 2750
